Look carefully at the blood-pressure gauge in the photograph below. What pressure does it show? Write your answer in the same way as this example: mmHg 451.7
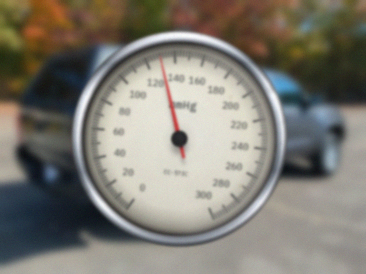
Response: mmHg 130
